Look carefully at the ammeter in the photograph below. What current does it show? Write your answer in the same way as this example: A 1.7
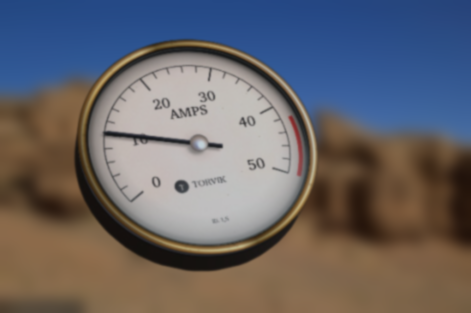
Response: A 10
